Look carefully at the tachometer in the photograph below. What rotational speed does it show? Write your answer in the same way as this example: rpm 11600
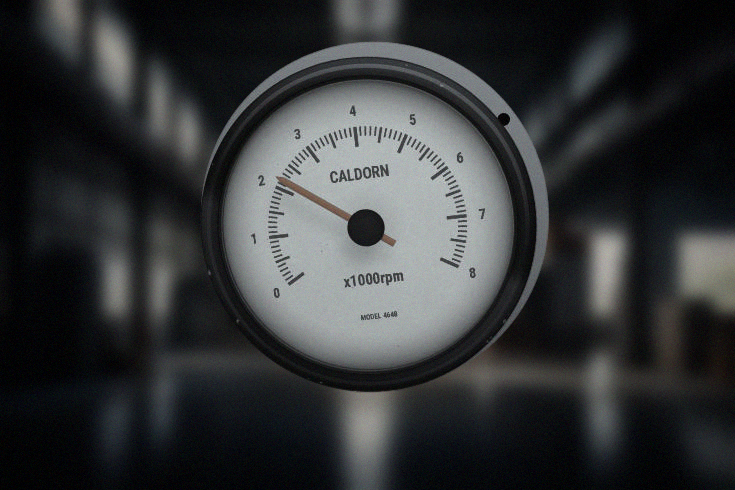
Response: rpm 2200
